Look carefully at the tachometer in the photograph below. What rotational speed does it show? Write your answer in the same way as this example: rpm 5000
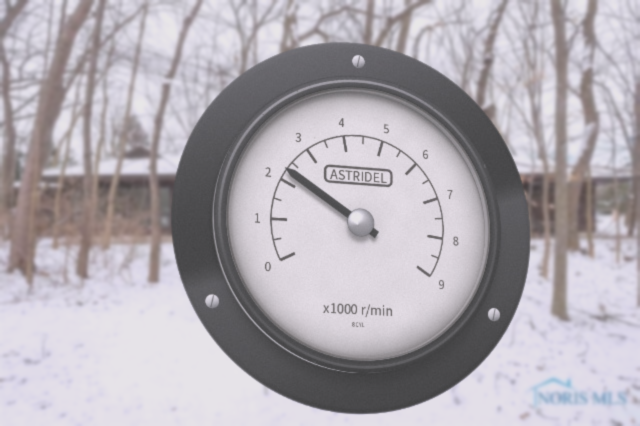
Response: rpm 2250
